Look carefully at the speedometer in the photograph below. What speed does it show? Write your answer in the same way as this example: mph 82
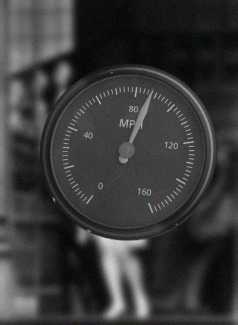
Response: mph 88
